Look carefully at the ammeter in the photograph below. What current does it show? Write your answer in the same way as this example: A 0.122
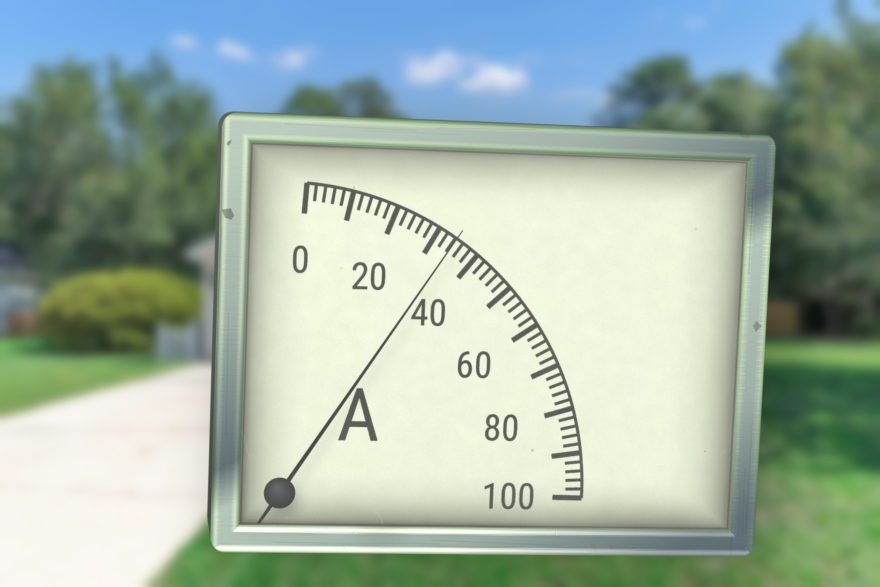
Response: A 34
